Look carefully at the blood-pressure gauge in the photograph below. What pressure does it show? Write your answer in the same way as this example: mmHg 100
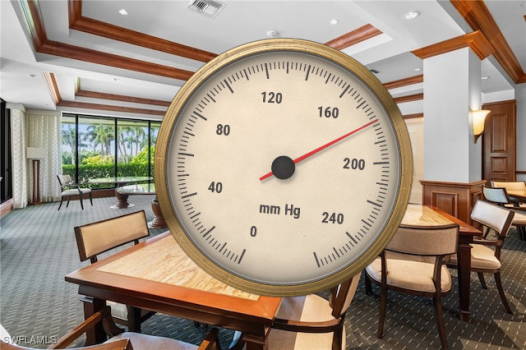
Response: mmHg 180
